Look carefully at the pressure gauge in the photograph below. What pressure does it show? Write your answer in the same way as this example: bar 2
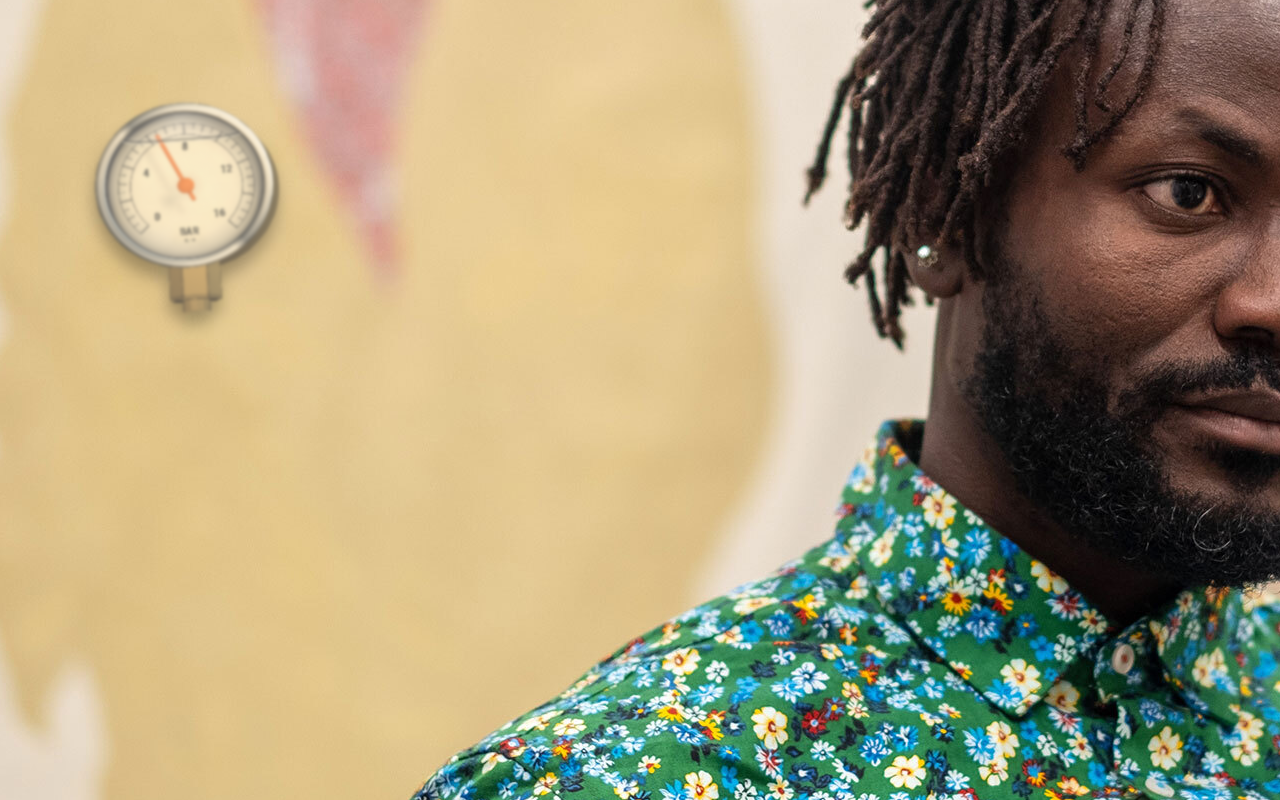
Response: bar 6.5
